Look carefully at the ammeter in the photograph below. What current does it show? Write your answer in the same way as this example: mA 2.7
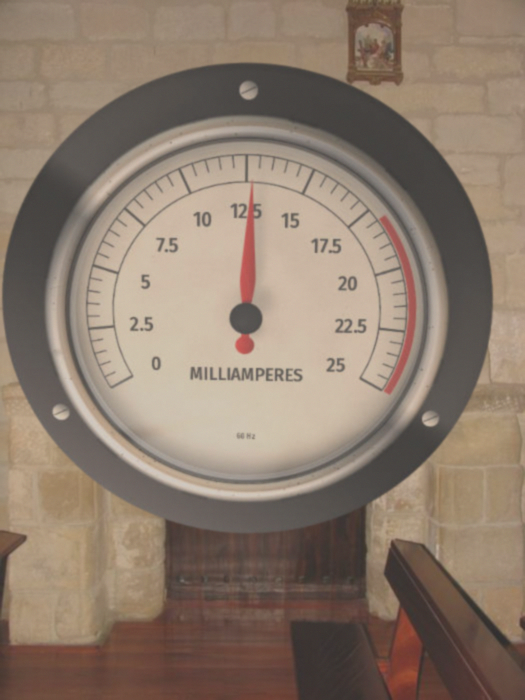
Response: mA 12.75
